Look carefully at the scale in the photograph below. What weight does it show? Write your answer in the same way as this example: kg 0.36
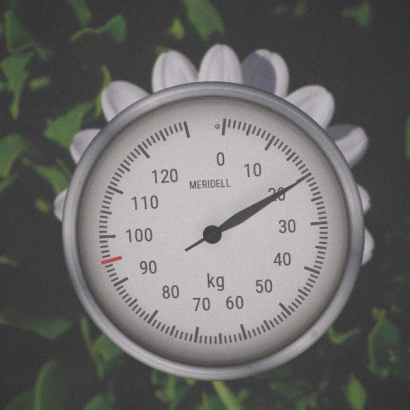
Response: kg 20
